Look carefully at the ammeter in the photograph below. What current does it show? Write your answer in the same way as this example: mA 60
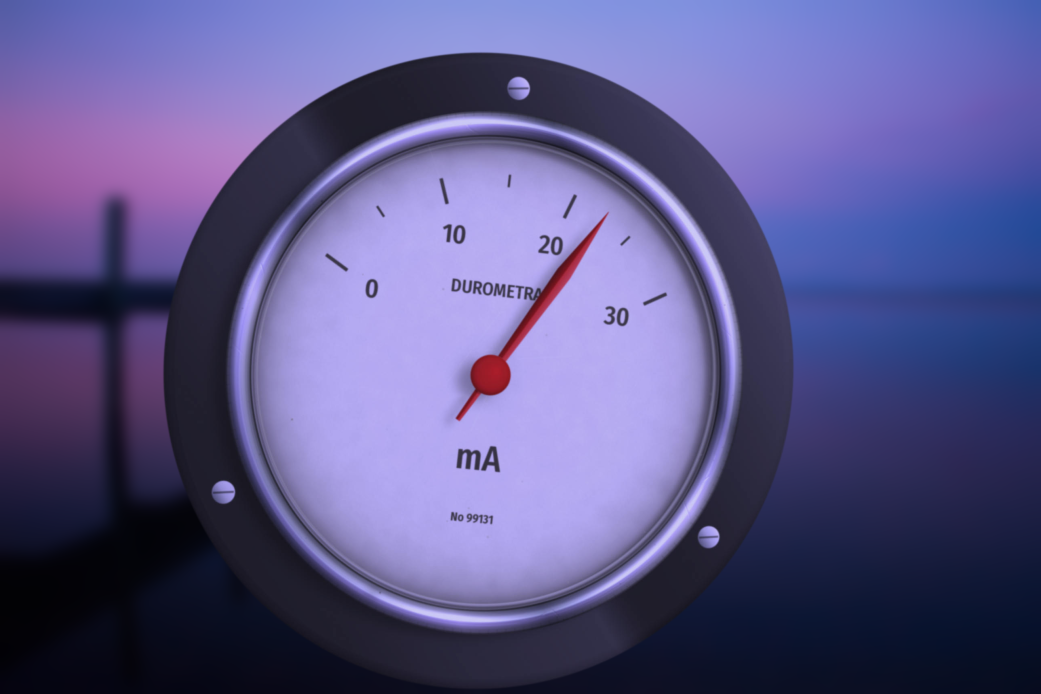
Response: mA 22.5
